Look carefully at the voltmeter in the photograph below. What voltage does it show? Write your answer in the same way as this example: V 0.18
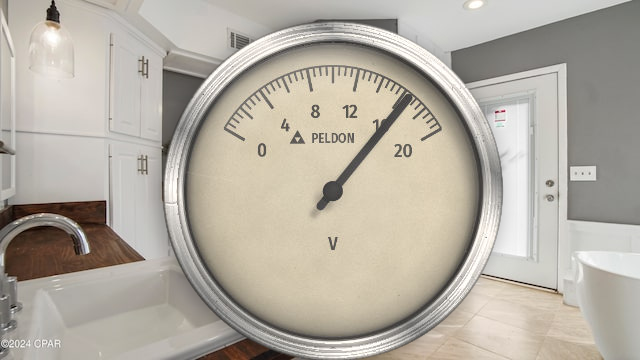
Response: V 16.5
